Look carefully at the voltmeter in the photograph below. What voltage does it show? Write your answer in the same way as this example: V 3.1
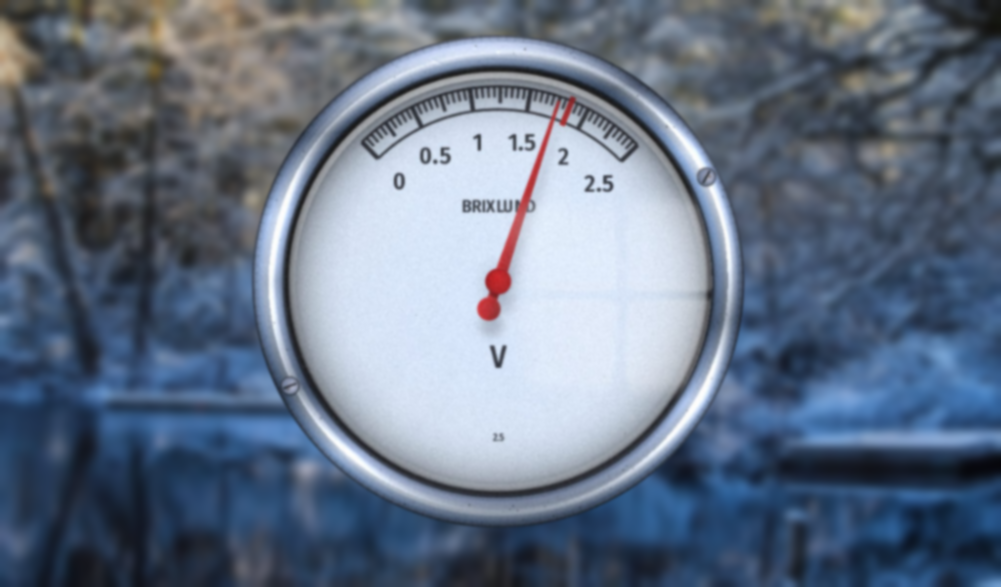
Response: V 1.75
